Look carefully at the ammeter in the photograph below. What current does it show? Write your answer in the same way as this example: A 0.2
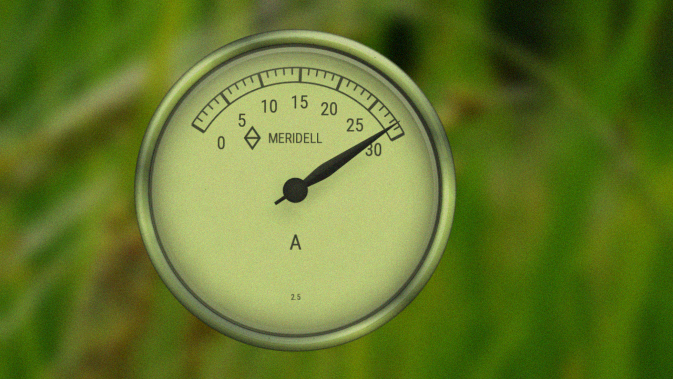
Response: A 28.5
